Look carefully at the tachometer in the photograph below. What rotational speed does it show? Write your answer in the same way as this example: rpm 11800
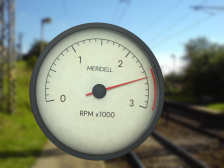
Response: rpm 2500
